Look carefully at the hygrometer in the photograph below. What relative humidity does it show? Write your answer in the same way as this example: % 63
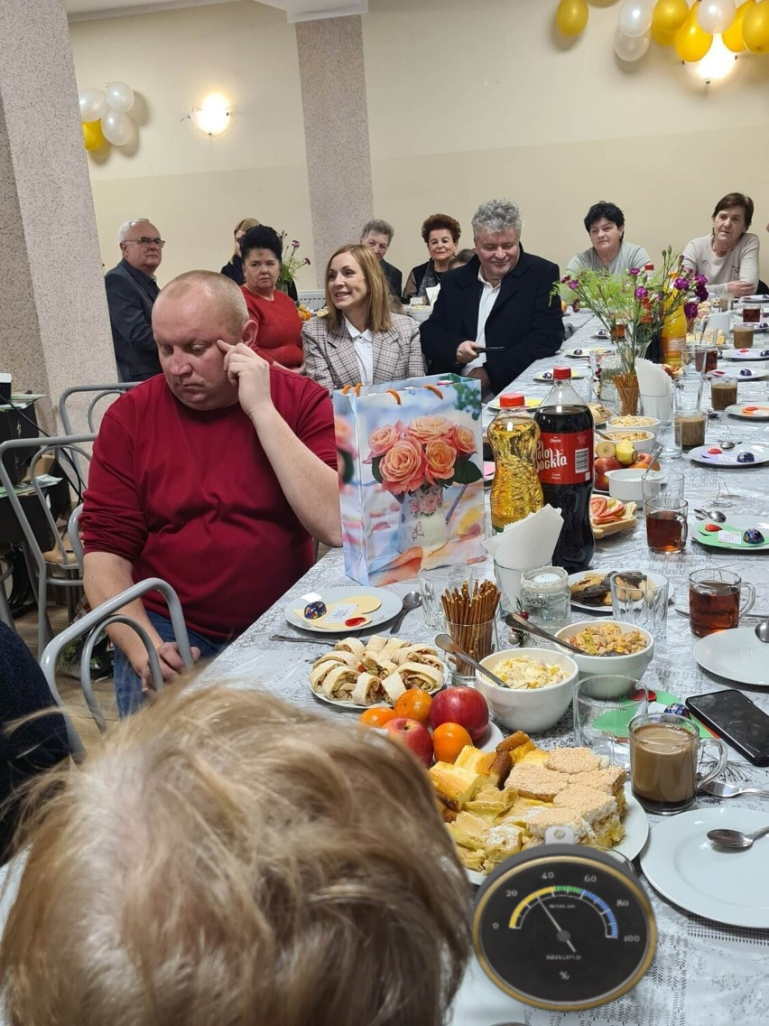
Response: % 30
